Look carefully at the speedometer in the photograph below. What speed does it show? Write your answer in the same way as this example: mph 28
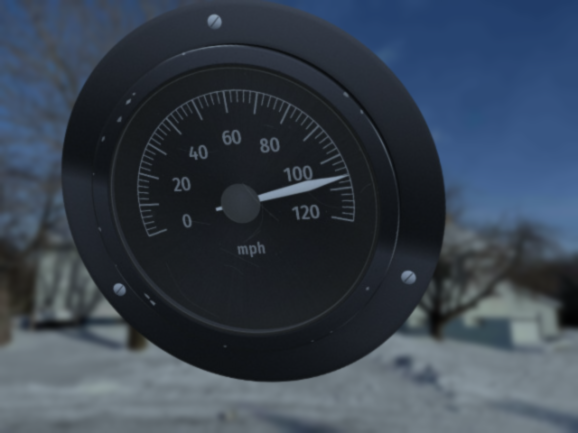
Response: mph 106
